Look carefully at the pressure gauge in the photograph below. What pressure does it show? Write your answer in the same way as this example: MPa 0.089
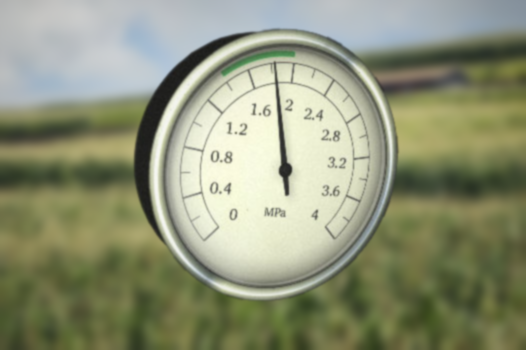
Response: MPa 1.8
